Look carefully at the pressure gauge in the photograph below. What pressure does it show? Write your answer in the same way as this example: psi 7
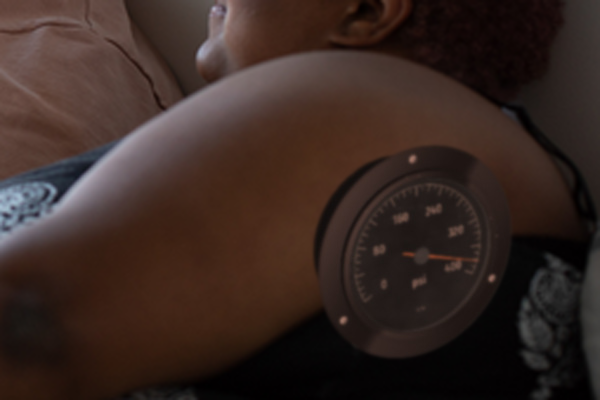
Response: psi 380
